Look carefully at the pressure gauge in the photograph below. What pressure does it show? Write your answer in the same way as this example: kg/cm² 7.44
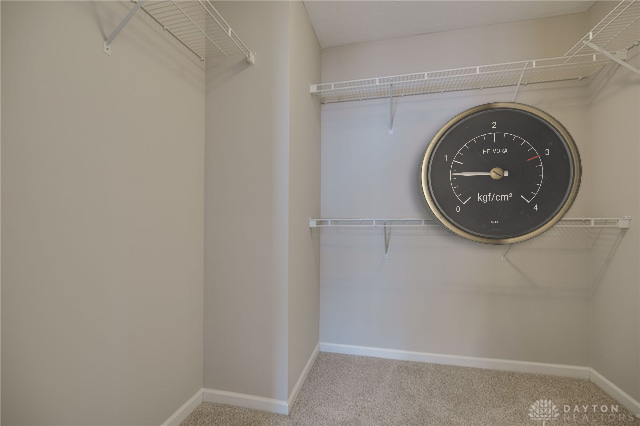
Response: kg/cm² 0.7
